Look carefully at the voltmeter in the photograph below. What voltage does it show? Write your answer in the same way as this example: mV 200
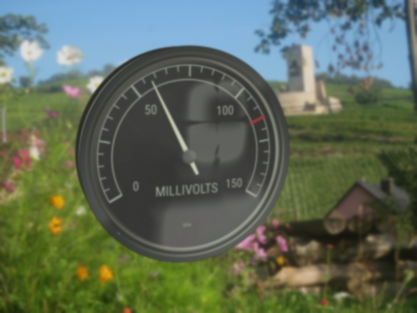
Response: mV 57.5
